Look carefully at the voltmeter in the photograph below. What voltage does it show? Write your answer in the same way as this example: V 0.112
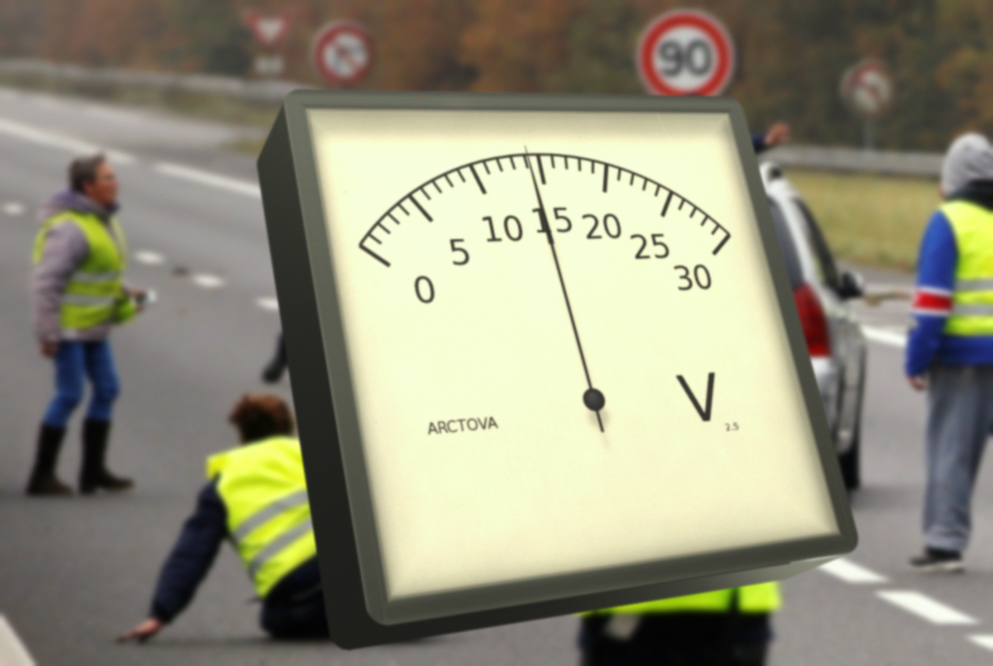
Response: V 14
